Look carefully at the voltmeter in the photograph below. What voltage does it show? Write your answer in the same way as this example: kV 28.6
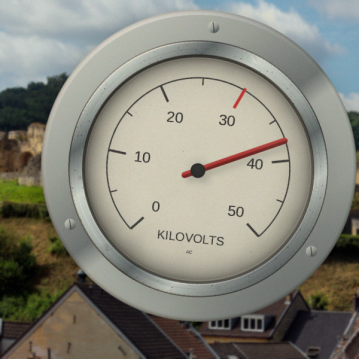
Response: kV 37.5
